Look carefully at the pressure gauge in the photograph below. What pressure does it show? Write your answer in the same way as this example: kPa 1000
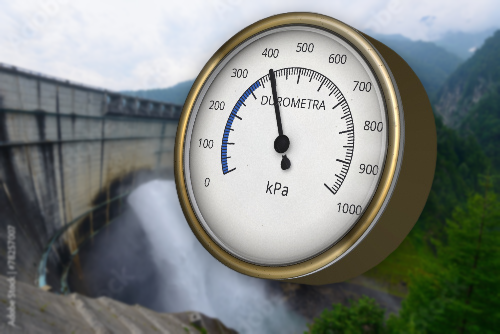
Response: kPa 400
